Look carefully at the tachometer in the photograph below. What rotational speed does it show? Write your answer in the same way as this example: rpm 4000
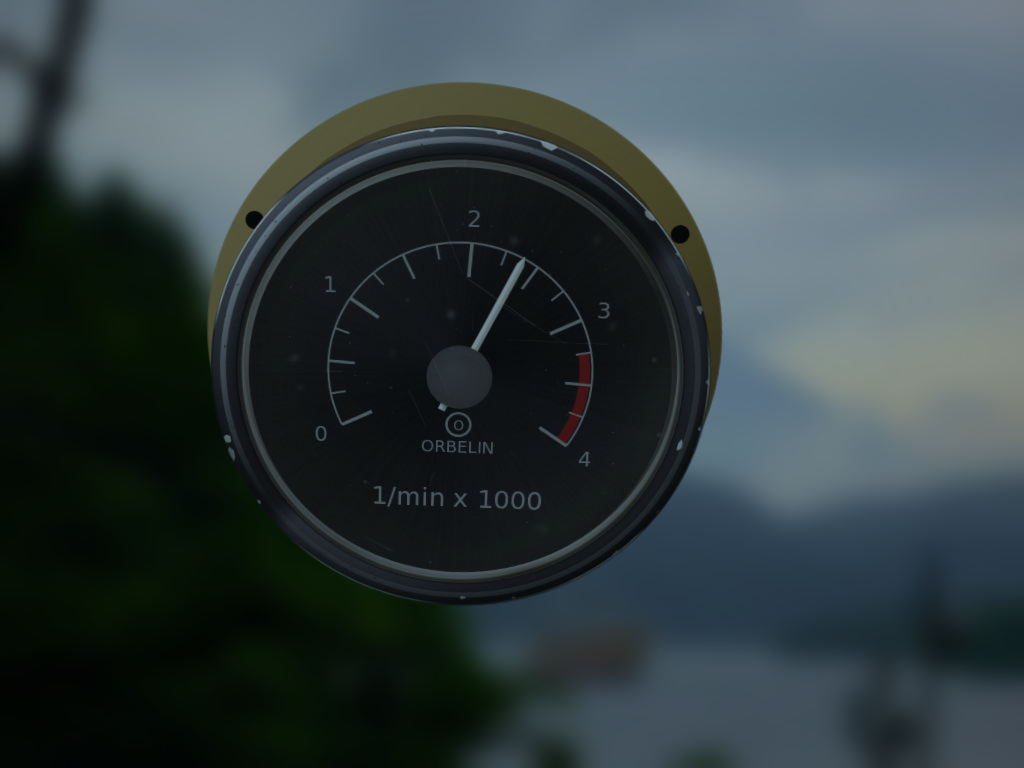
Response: rpm 2375
